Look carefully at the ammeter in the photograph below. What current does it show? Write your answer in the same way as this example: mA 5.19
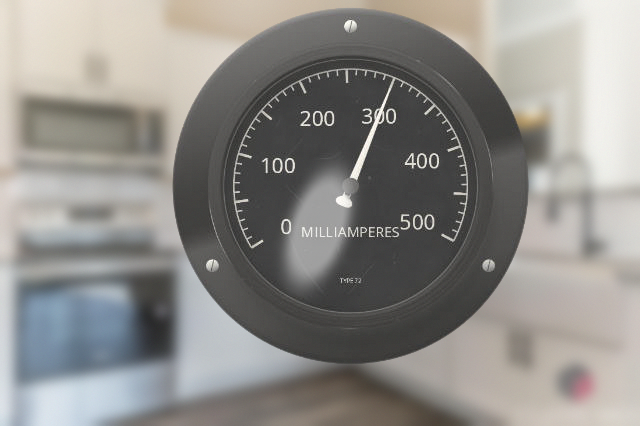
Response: mA 300
